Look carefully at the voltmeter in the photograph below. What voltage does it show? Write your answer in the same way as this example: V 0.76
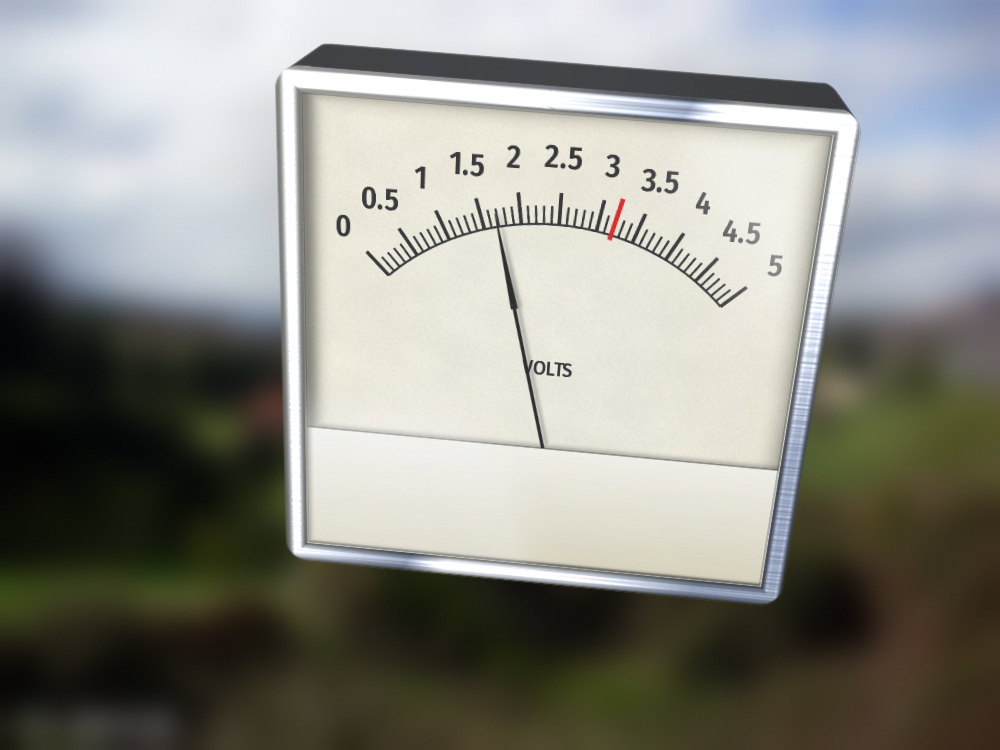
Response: V 1.7
